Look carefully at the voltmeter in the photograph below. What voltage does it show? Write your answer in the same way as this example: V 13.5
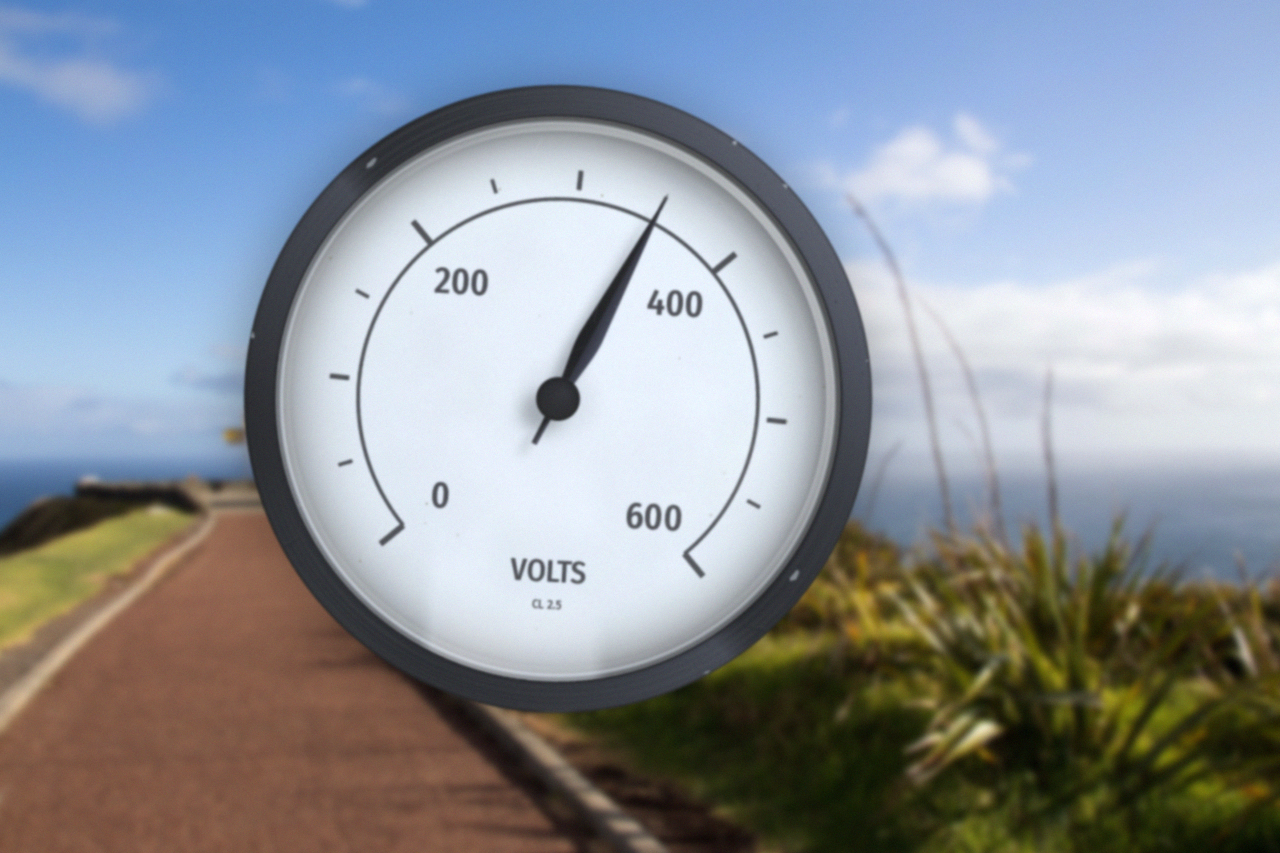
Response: V 350
